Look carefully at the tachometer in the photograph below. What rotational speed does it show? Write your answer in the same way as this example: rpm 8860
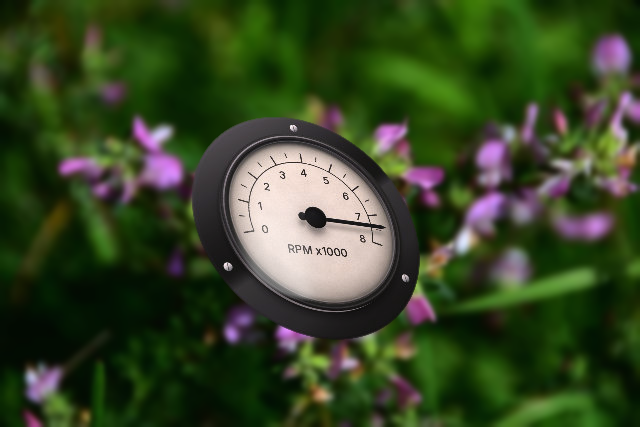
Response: rpm 7500
